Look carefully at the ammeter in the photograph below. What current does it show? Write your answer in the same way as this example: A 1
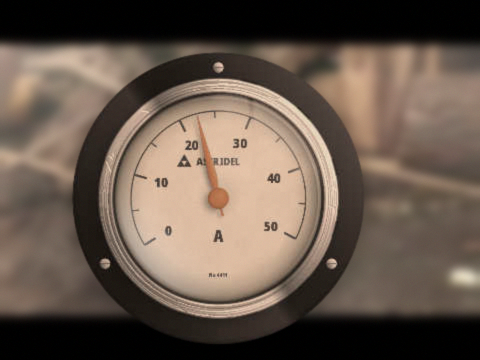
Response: A 22.5
